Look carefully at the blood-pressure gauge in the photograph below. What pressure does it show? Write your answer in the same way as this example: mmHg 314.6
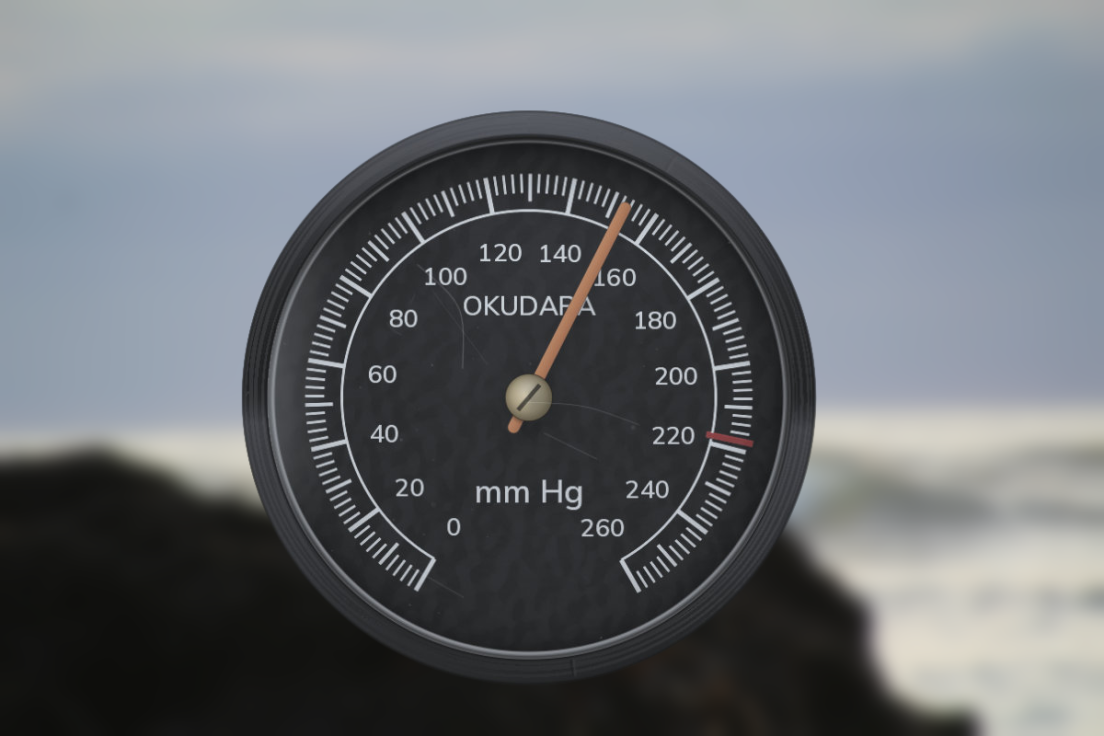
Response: mmHg 153
